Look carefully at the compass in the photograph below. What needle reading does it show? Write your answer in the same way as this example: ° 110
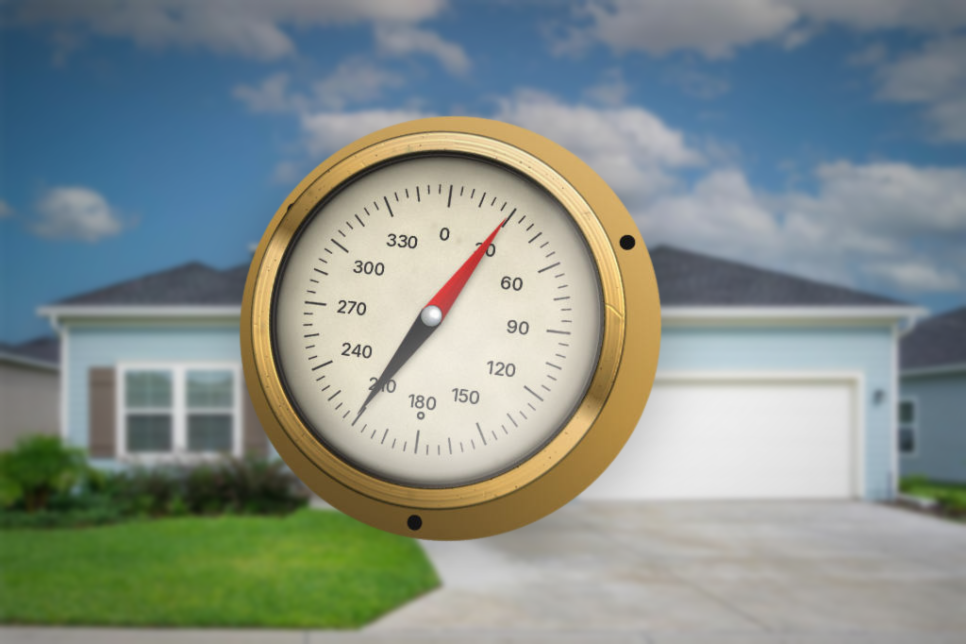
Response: ° 30
